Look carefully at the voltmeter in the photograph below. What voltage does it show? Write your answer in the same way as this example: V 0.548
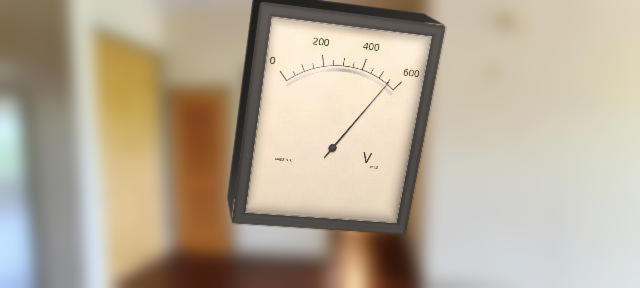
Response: V 550
